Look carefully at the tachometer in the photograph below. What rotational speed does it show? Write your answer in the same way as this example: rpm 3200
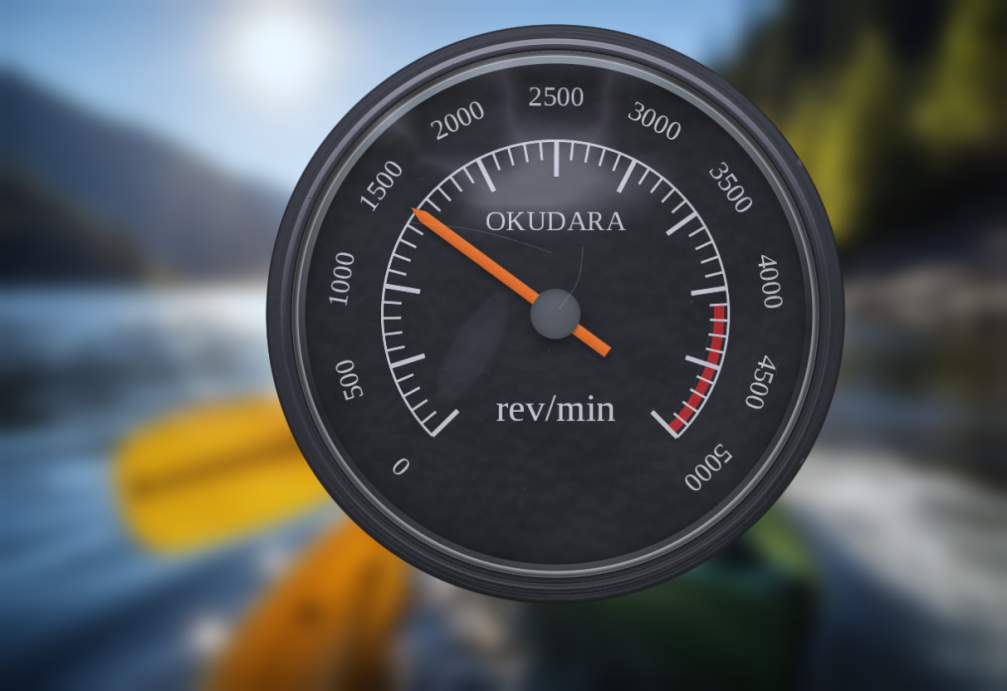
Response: rpm 1500
